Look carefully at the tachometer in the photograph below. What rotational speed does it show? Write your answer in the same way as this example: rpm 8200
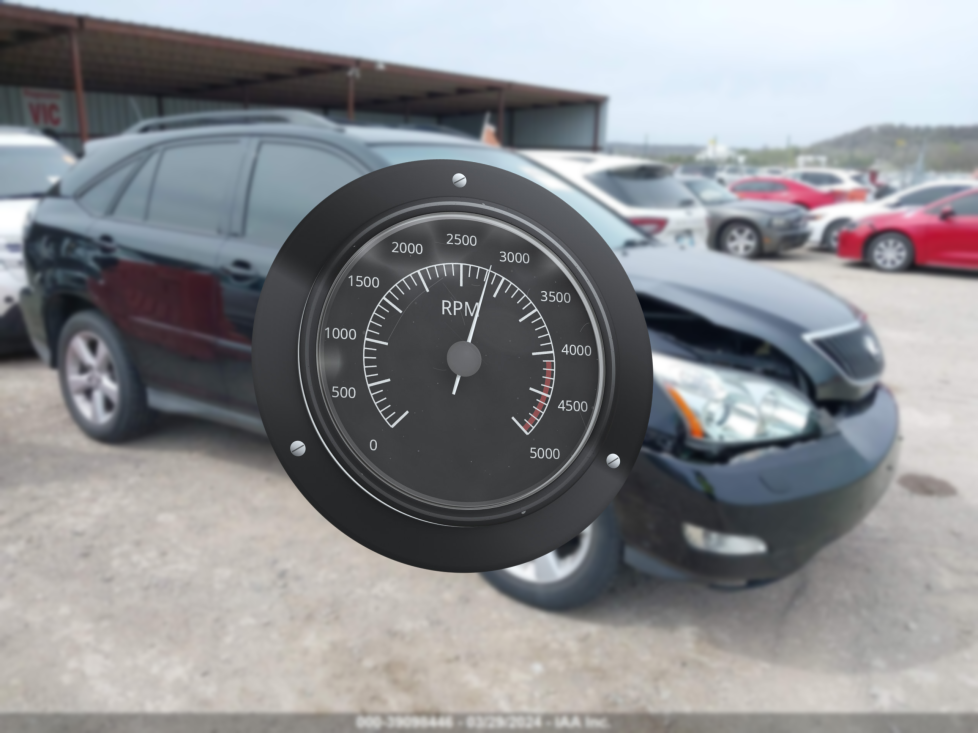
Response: rpm 2800
